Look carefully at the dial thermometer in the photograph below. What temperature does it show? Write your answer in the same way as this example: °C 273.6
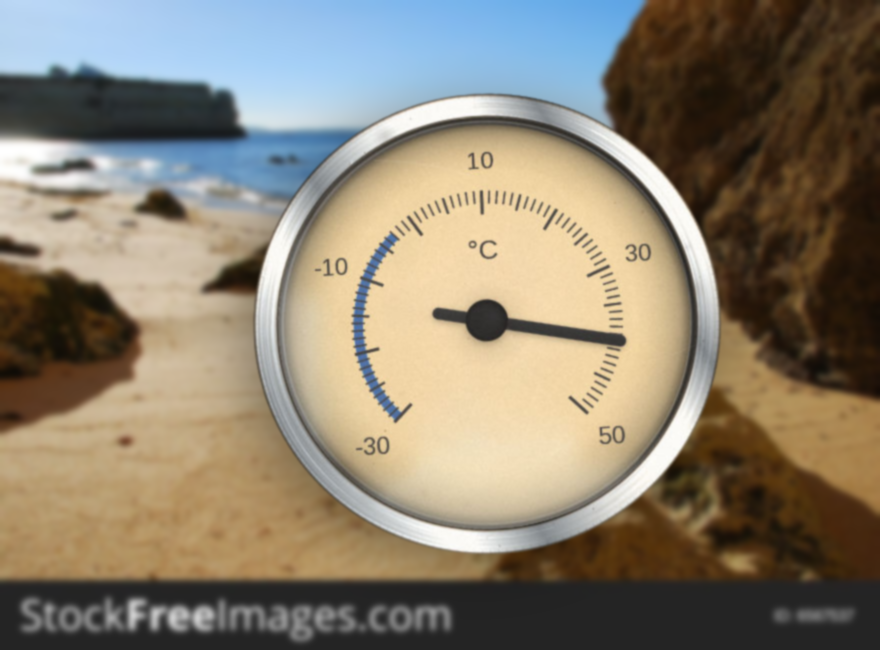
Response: °C 40
